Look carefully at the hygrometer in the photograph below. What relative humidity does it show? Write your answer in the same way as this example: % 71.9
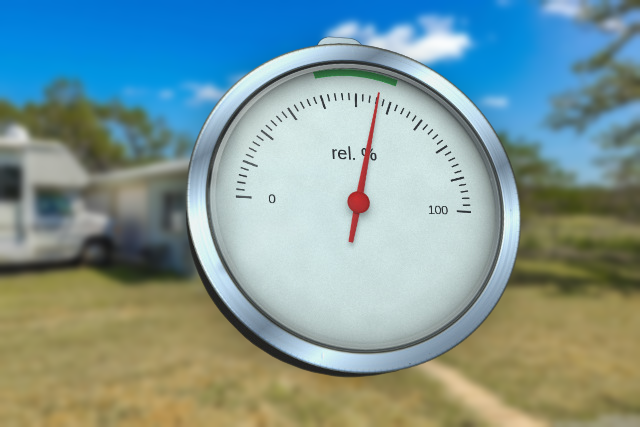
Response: % 56
